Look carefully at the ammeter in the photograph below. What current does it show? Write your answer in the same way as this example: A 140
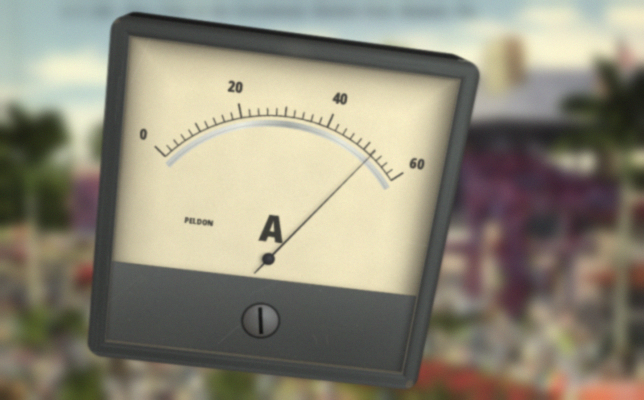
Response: A 52
